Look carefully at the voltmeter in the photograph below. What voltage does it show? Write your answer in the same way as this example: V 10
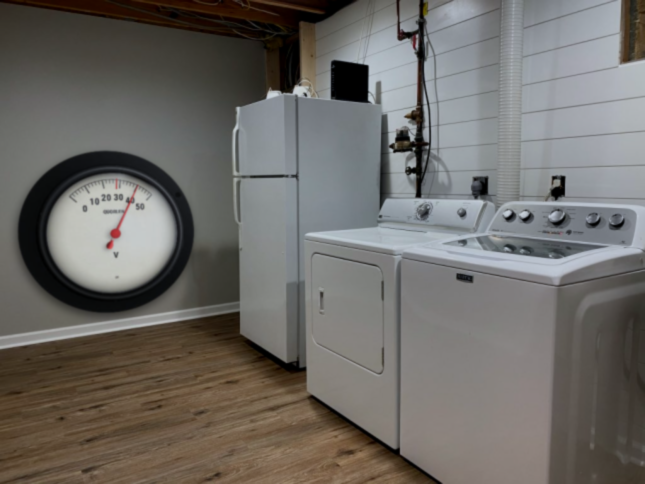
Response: V 40
